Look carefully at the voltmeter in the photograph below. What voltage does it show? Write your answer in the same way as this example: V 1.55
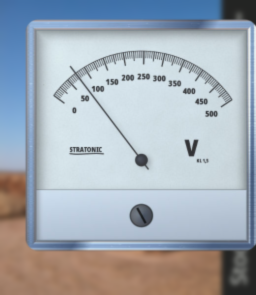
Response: V 75
